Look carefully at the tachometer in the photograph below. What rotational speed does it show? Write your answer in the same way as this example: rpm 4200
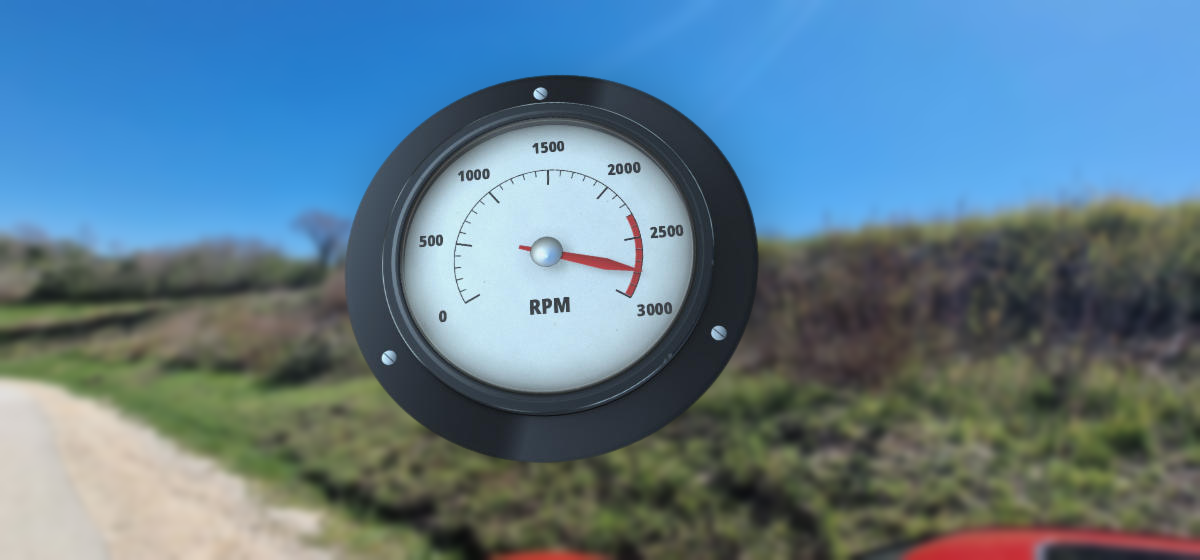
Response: rpm 2800
